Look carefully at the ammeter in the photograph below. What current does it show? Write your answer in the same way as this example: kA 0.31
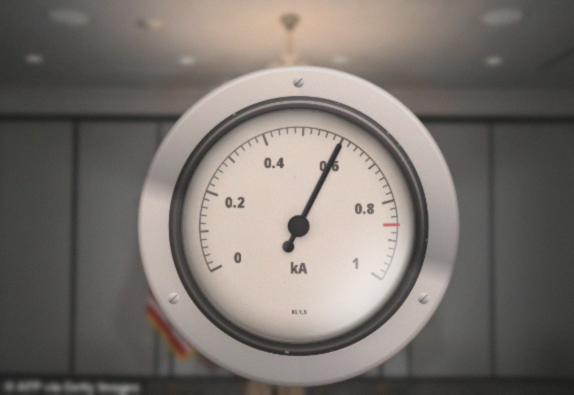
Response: kA 0.6
